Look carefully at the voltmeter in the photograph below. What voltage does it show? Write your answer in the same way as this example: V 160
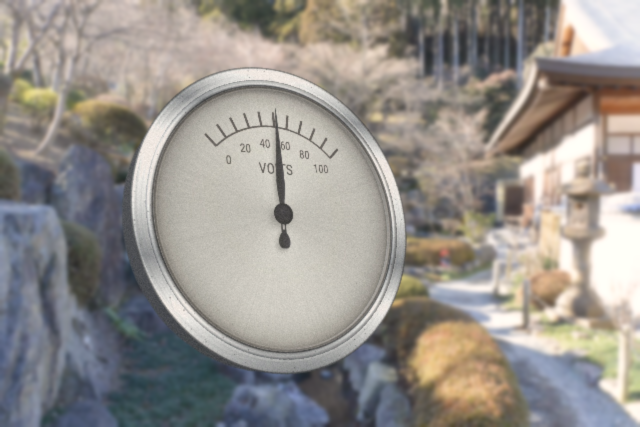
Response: V 50
